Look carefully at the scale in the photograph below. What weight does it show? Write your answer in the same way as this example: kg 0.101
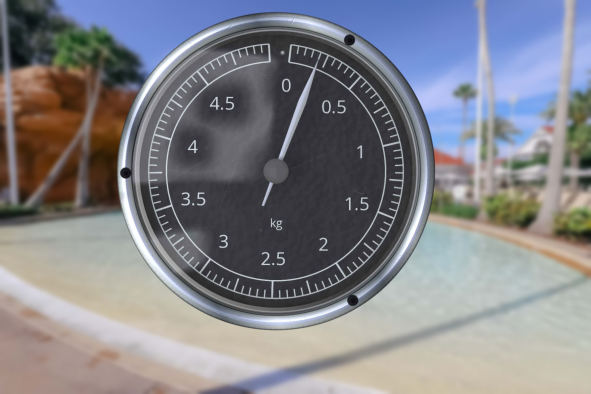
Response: kg 0.2
